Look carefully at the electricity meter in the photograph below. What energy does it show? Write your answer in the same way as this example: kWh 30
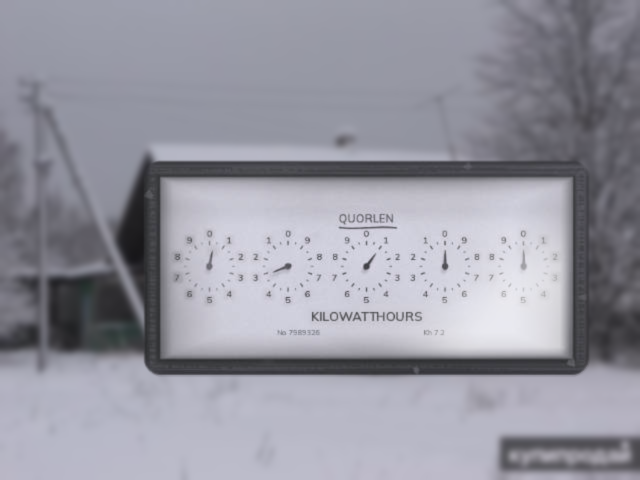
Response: kWh 3100
